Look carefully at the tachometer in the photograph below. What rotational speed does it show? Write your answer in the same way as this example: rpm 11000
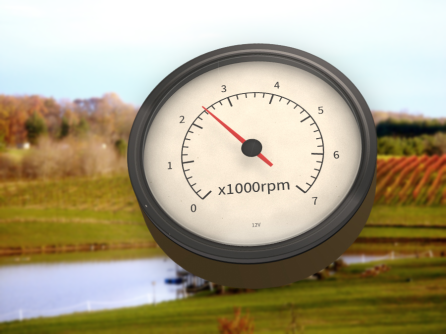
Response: rpm 2400
